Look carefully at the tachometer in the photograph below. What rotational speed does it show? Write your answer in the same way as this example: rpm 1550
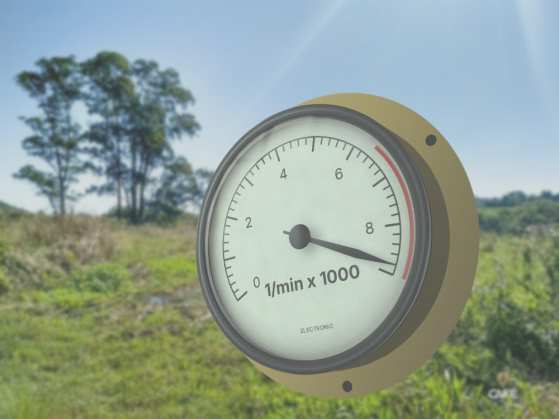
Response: rpm 8800
